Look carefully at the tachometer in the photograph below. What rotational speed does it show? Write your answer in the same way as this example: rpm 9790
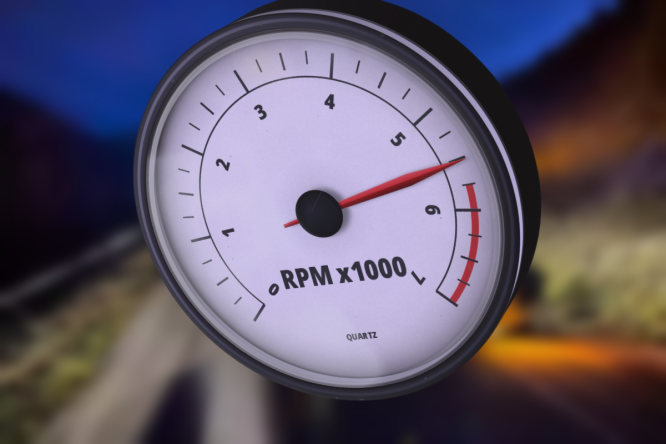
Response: rpm 5500
